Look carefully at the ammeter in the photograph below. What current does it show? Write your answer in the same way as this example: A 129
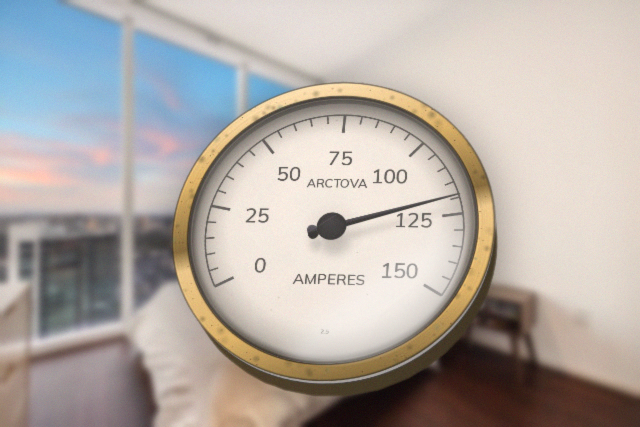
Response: A 120
